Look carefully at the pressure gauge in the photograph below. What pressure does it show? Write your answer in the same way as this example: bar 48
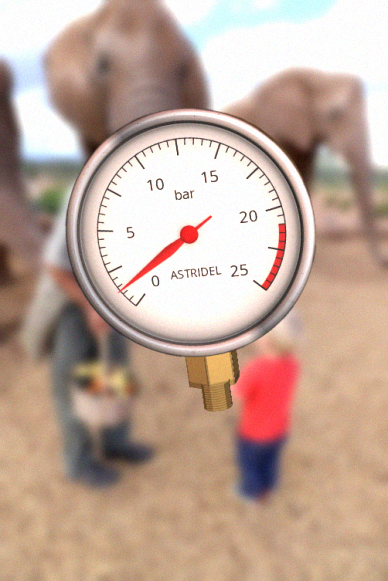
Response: bar 1.25
